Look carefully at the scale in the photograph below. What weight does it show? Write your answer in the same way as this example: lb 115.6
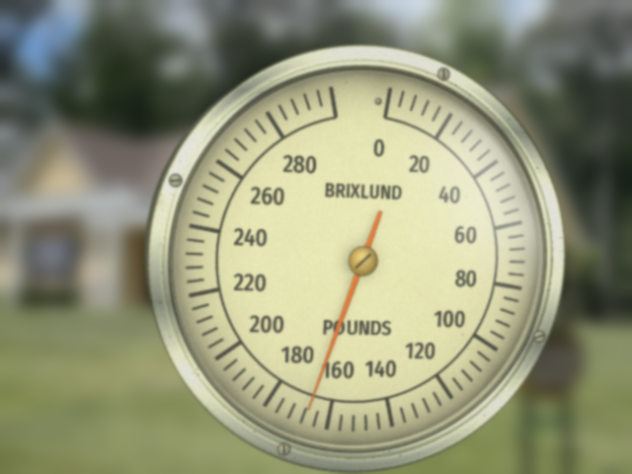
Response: lb 168
